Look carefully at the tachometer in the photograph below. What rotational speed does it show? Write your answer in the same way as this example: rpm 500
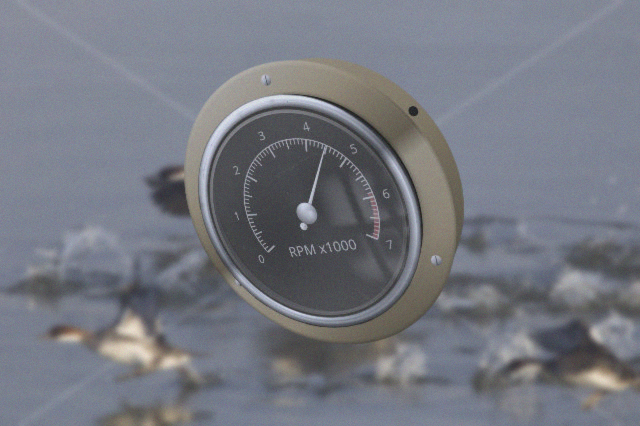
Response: rpm 4500
